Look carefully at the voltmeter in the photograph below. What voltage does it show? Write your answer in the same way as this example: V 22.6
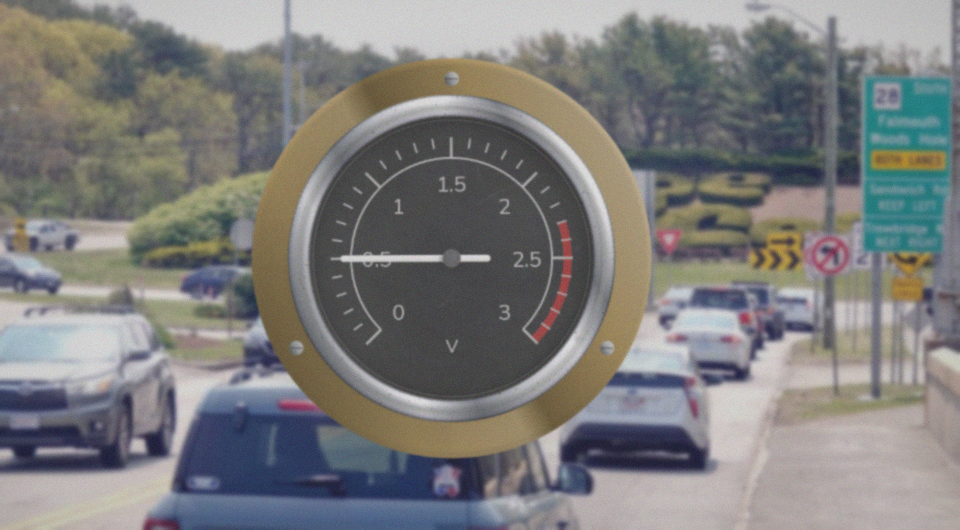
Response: V 0.5
